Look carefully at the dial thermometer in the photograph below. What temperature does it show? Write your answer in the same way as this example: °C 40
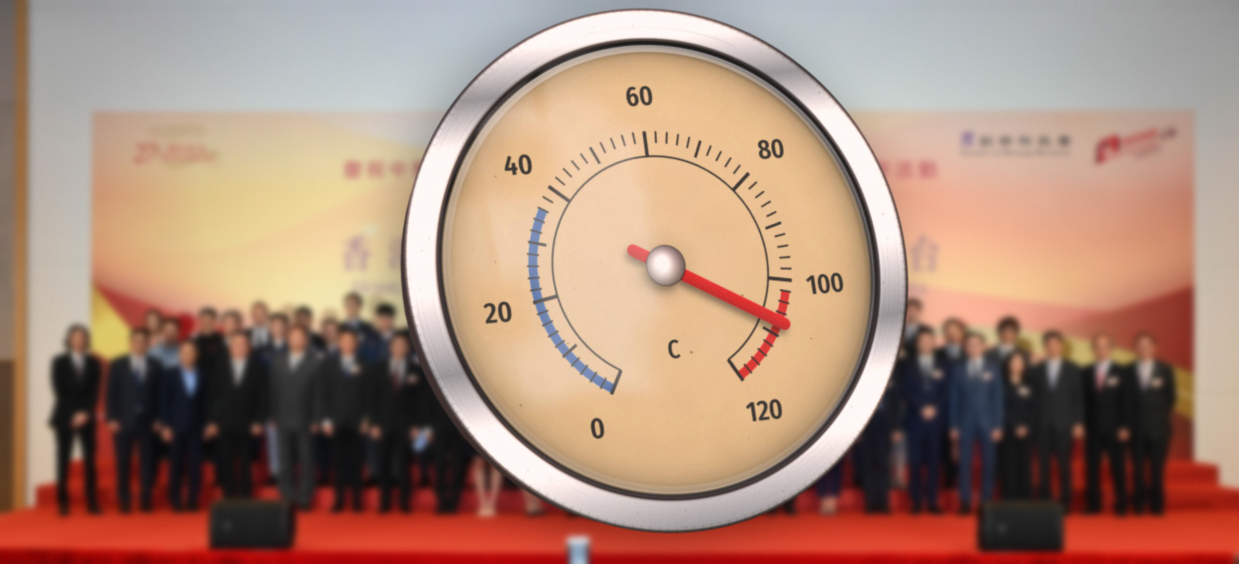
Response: °C 108
